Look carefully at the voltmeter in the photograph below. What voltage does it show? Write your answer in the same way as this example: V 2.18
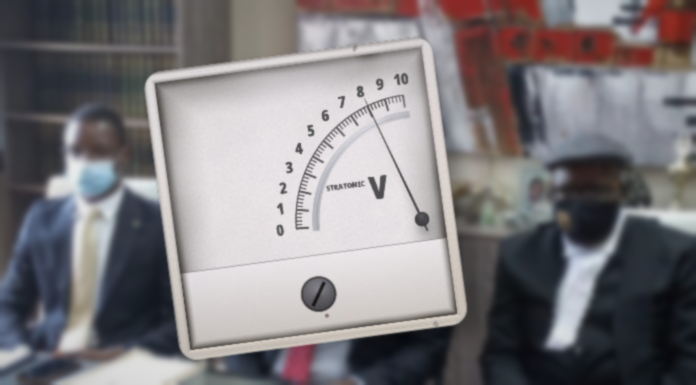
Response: V 8
